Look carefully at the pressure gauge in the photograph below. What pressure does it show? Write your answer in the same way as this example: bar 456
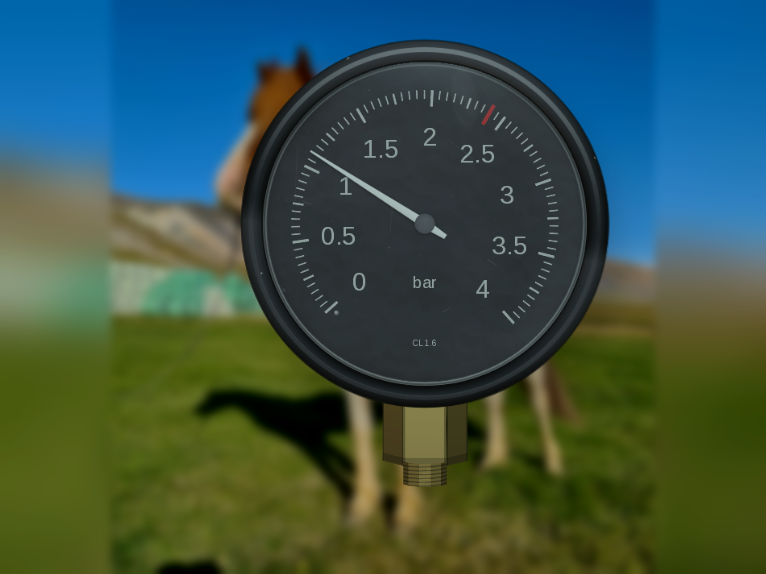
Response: bar 1.1
